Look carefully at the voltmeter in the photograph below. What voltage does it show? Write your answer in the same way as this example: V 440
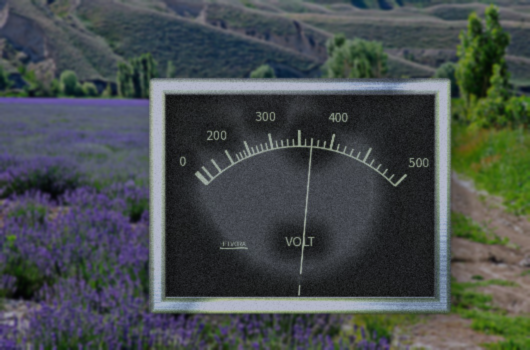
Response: V 370
